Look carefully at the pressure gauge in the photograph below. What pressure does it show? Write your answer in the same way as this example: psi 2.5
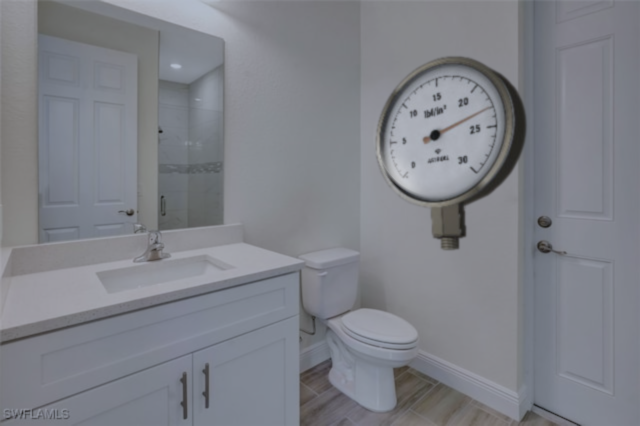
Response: psi 23
